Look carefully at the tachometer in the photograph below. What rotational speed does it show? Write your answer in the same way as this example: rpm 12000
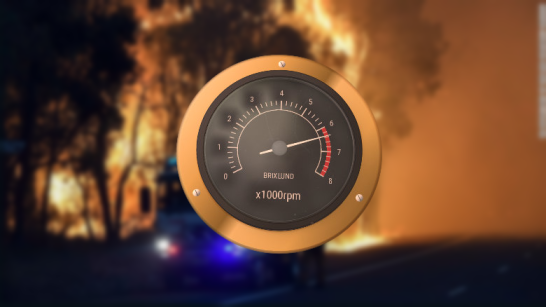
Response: rpm 6400
